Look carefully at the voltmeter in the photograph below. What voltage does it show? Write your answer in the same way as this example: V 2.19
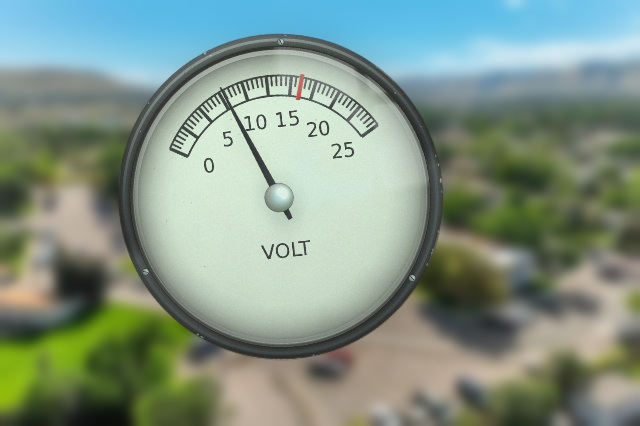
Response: V 8
